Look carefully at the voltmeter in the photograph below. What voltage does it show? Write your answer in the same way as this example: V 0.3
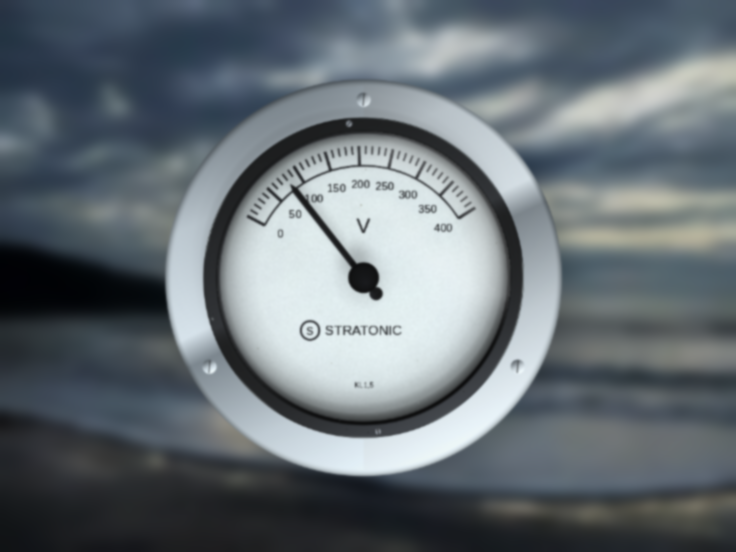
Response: V 80
